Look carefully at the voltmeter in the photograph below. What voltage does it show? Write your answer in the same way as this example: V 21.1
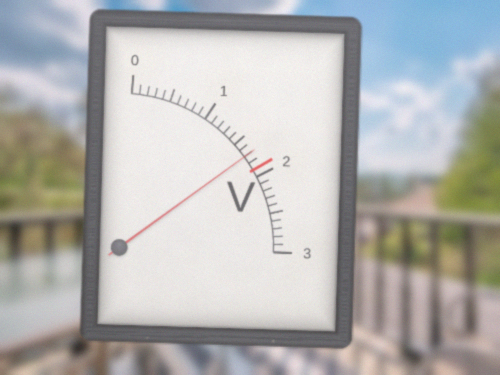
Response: V 1.7
